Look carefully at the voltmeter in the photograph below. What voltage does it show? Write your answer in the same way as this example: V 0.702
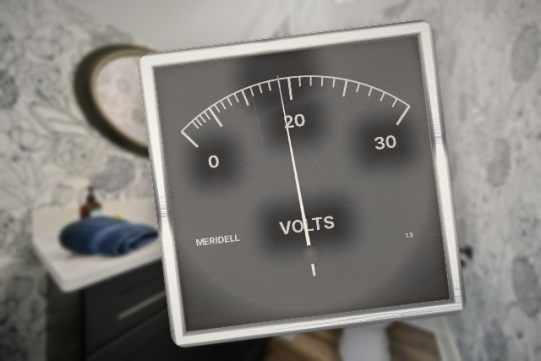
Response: V 19
